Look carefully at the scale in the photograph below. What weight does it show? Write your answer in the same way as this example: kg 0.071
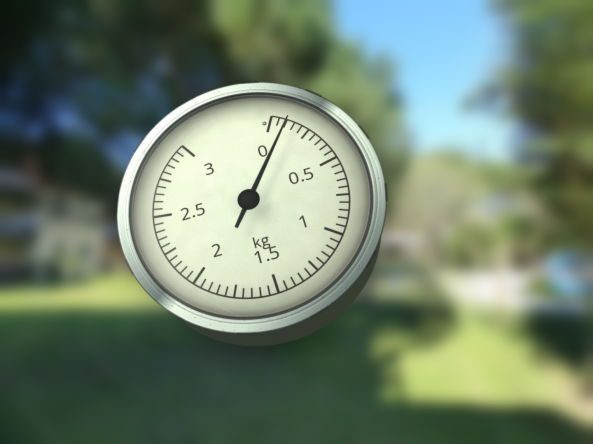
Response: kg 0.1
